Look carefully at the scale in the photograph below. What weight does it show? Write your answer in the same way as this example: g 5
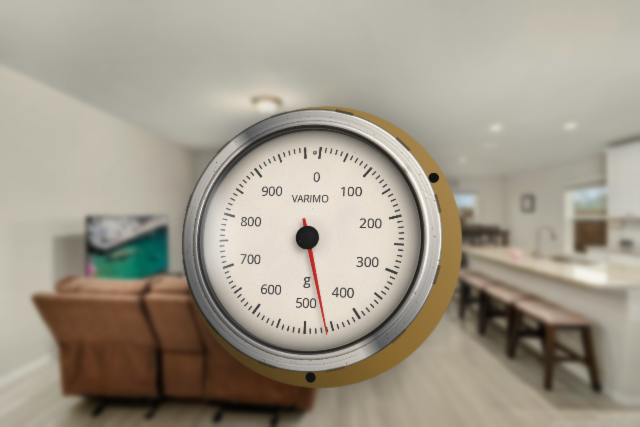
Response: g 460
